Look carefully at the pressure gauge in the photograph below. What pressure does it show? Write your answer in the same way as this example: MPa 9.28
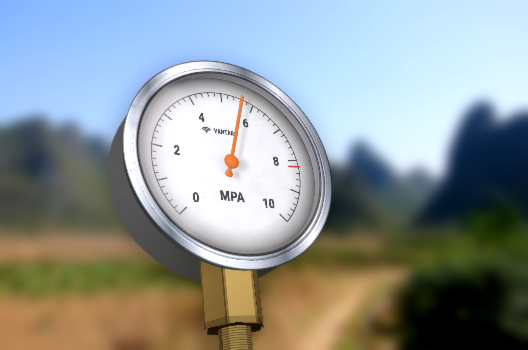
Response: MPa 5.6
